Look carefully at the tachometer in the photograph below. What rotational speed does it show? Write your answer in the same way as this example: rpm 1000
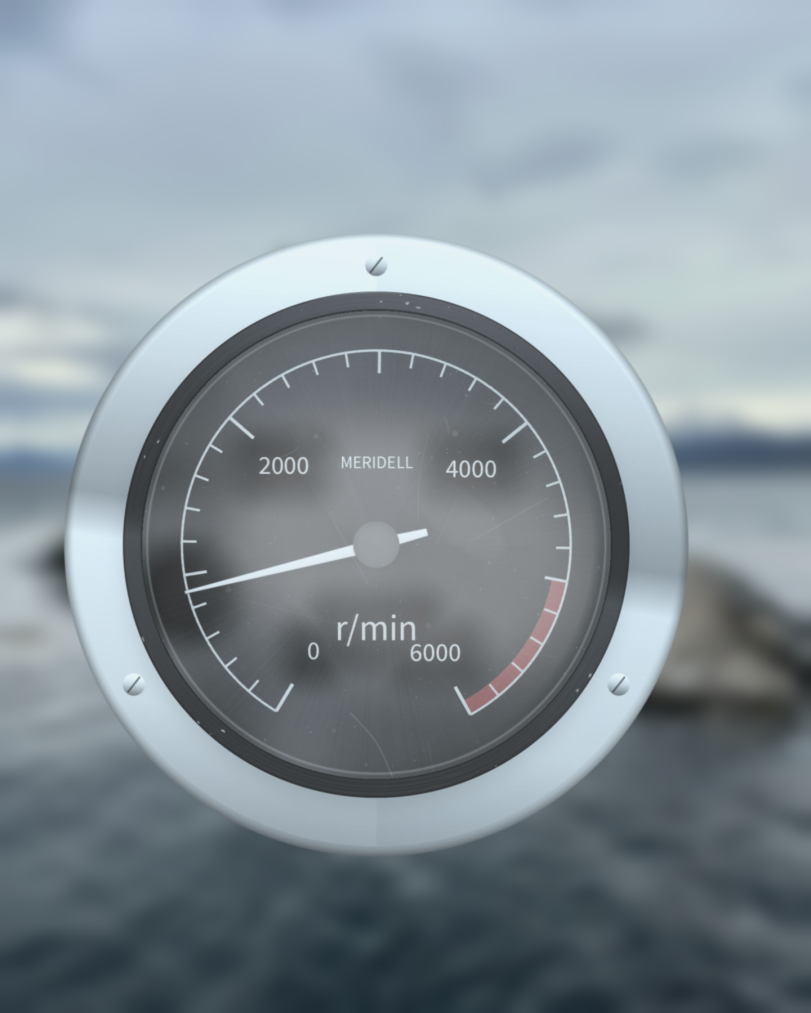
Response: rpm 900
